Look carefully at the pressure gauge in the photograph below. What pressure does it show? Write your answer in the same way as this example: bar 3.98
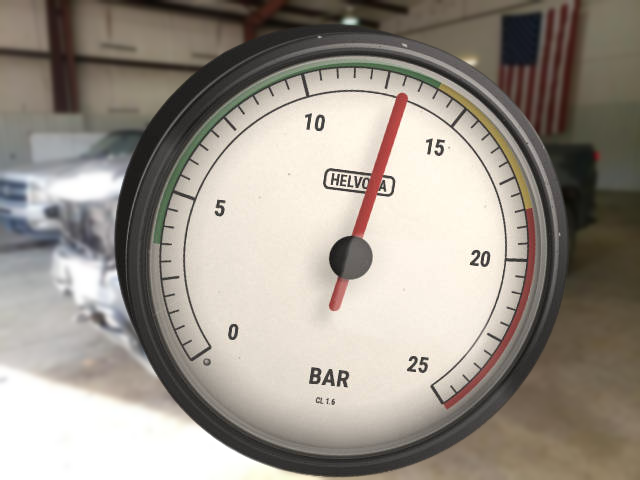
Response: bar 13
